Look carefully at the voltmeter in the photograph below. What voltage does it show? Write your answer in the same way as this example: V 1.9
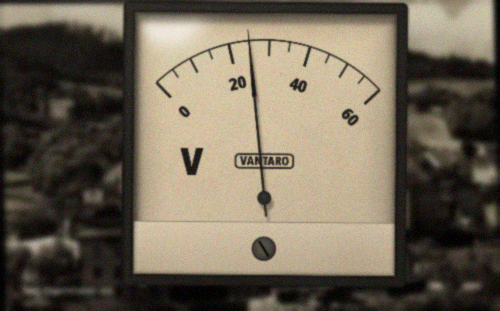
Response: V 25
